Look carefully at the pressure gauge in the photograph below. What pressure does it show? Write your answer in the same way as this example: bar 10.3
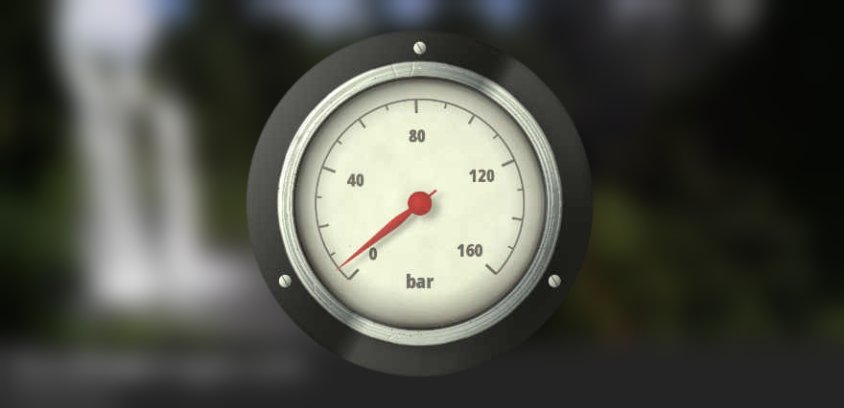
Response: bar 5
